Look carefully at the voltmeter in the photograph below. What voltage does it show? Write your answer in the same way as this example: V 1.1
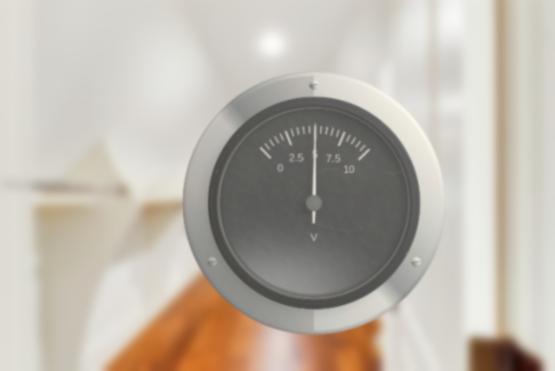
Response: V 5
